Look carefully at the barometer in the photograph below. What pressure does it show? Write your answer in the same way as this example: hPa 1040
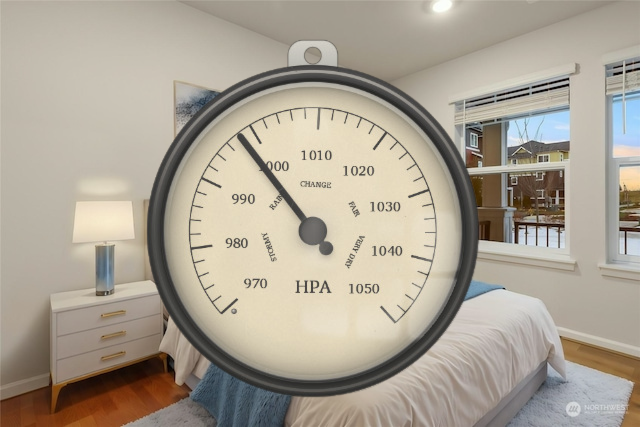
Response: hPa 998
